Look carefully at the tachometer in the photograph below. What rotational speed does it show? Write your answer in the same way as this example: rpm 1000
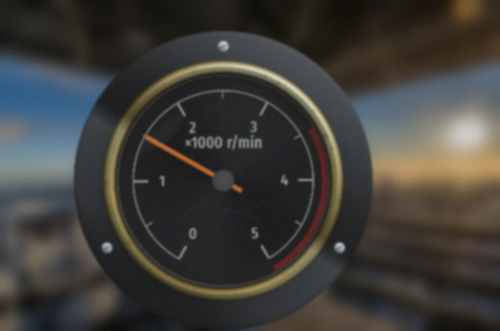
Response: rpm 1500
